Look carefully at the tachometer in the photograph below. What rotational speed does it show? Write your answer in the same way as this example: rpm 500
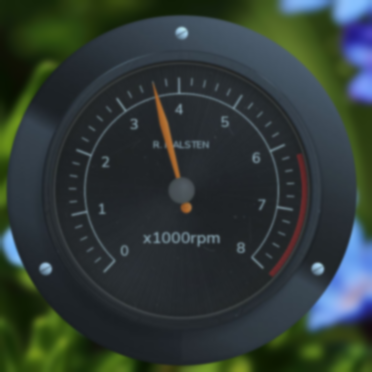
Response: rpm 3600
